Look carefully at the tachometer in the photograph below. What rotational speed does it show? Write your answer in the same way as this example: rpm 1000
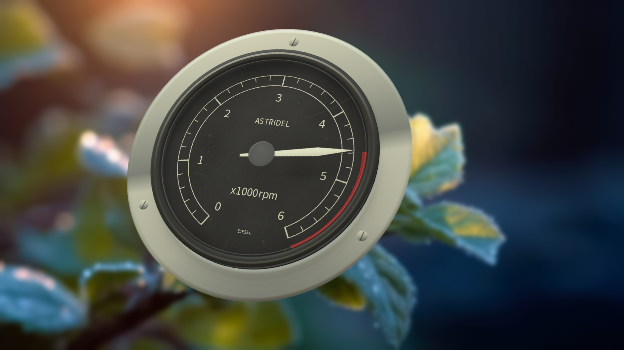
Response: rpm 4600
